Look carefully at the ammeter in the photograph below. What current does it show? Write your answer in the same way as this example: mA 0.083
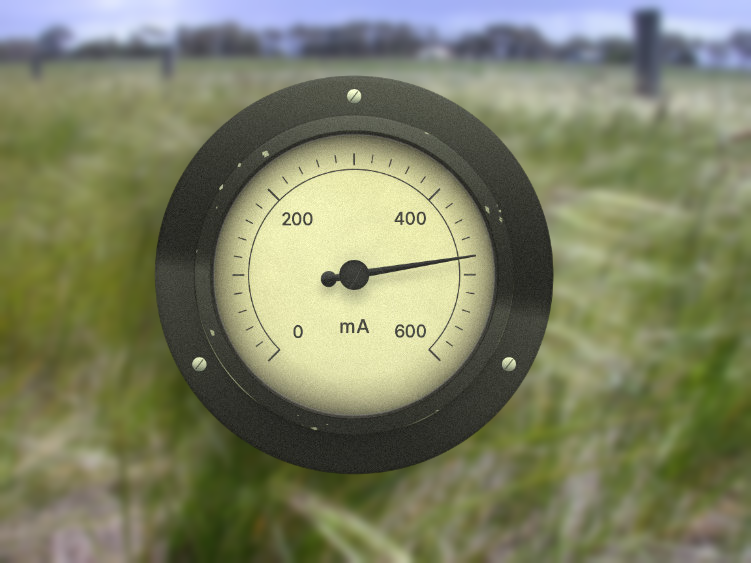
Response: mA 480
